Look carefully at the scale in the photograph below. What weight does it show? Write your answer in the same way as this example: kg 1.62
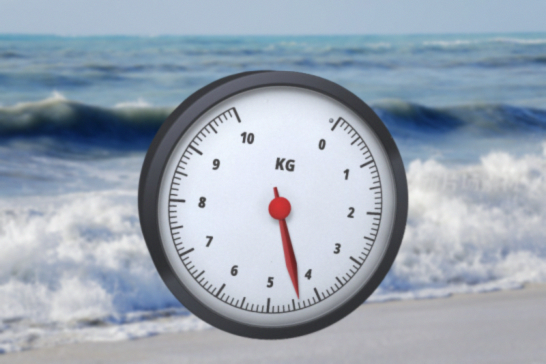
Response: kg 4.4
